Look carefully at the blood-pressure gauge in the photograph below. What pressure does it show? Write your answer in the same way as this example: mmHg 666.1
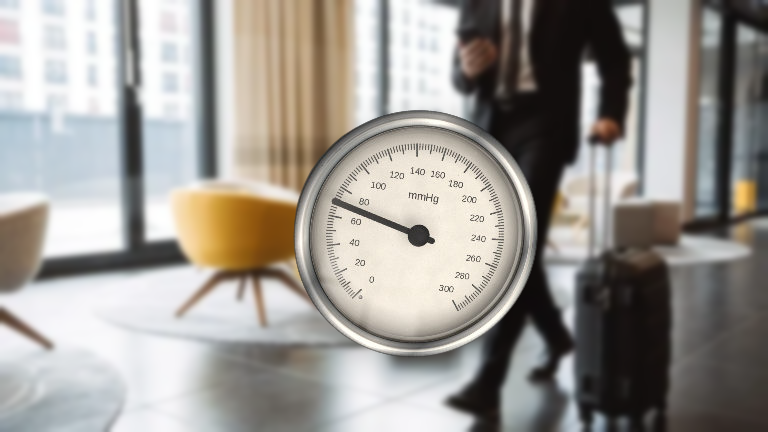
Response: mmHg 70
